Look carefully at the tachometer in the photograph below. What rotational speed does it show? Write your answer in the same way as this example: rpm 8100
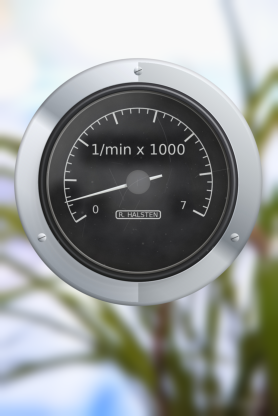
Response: rpm 500
